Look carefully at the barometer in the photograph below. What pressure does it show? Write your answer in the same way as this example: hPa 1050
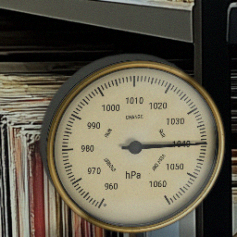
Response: hPa 1040
